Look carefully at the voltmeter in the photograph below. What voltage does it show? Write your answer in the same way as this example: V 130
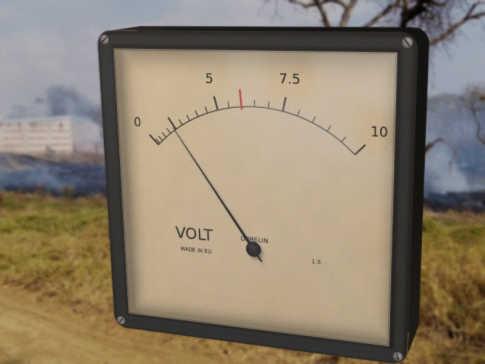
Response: V 2.5
